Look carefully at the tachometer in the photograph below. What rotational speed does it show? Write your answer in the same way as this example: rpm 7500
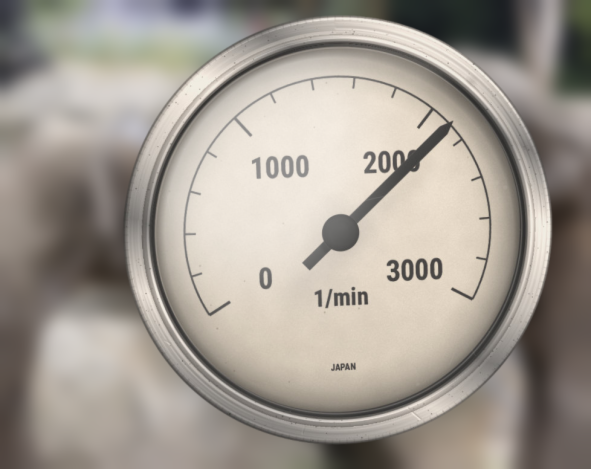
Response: rpm 2100
